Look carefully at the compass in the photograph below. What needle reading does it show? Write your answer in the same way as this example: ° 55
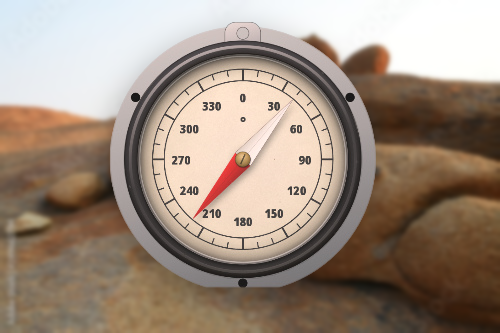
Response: ° 220
